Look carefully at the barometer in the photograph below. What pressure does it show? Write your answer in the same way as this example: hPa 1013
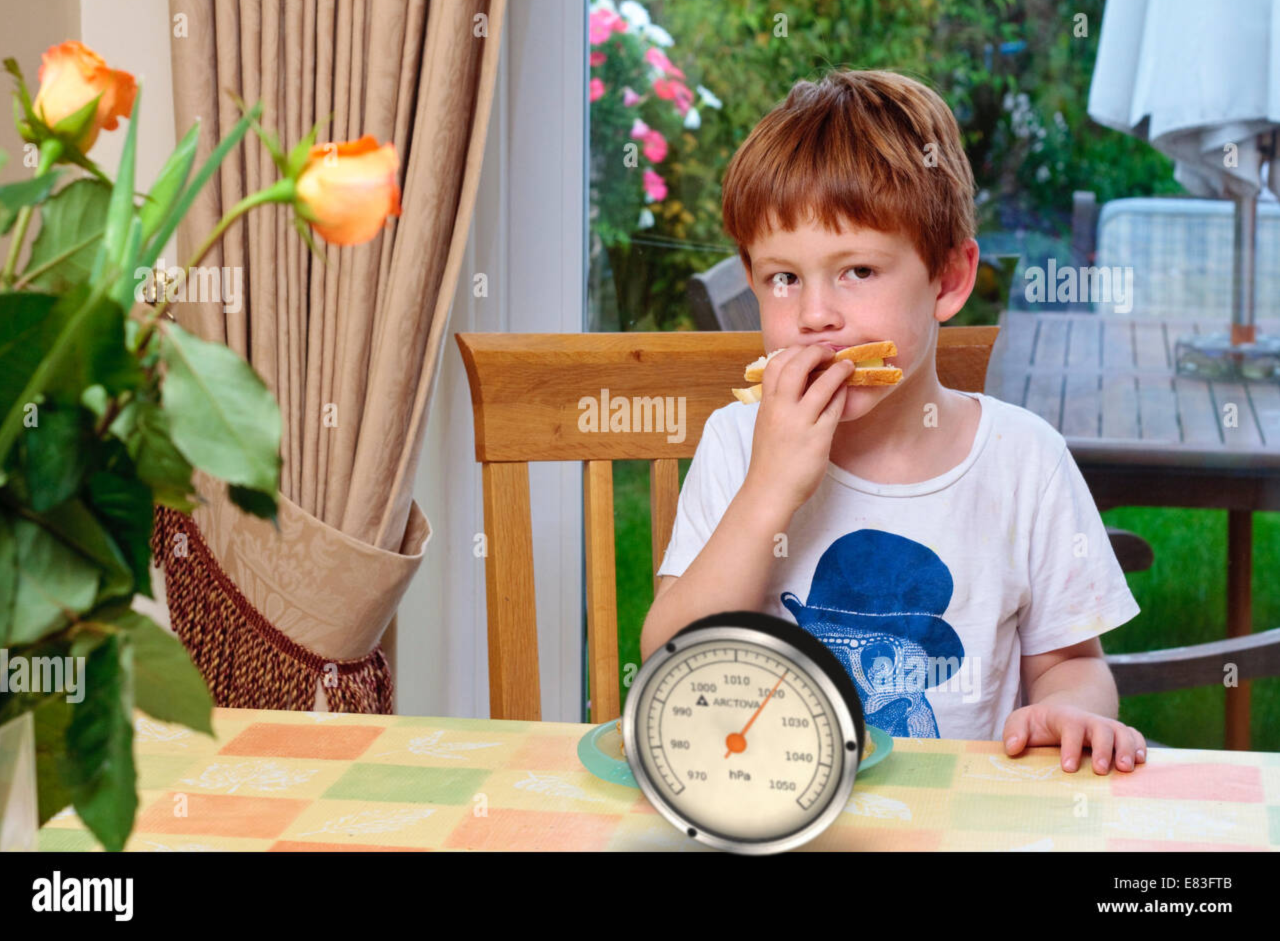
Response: hPa 1020
